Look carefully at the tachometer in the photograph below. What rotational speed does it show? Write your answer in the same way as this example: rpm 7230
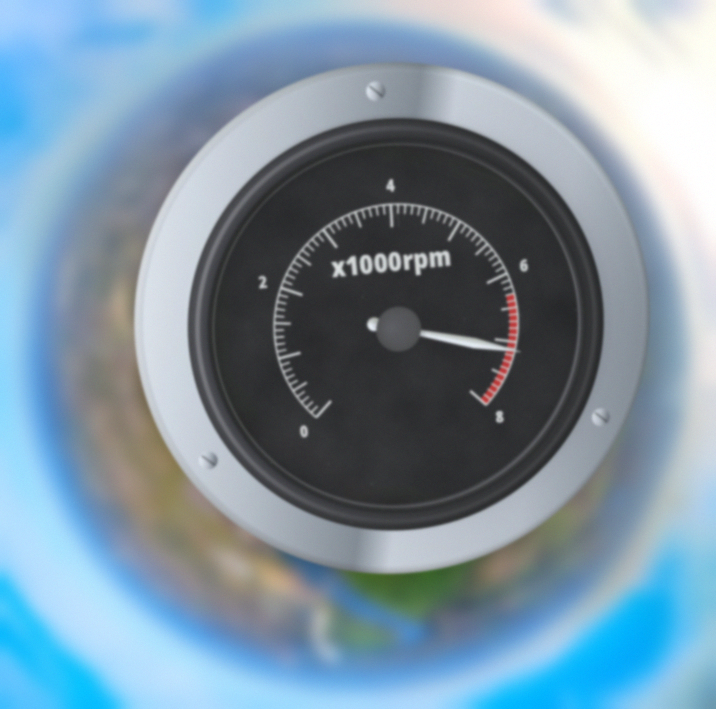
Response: rpm 7100
